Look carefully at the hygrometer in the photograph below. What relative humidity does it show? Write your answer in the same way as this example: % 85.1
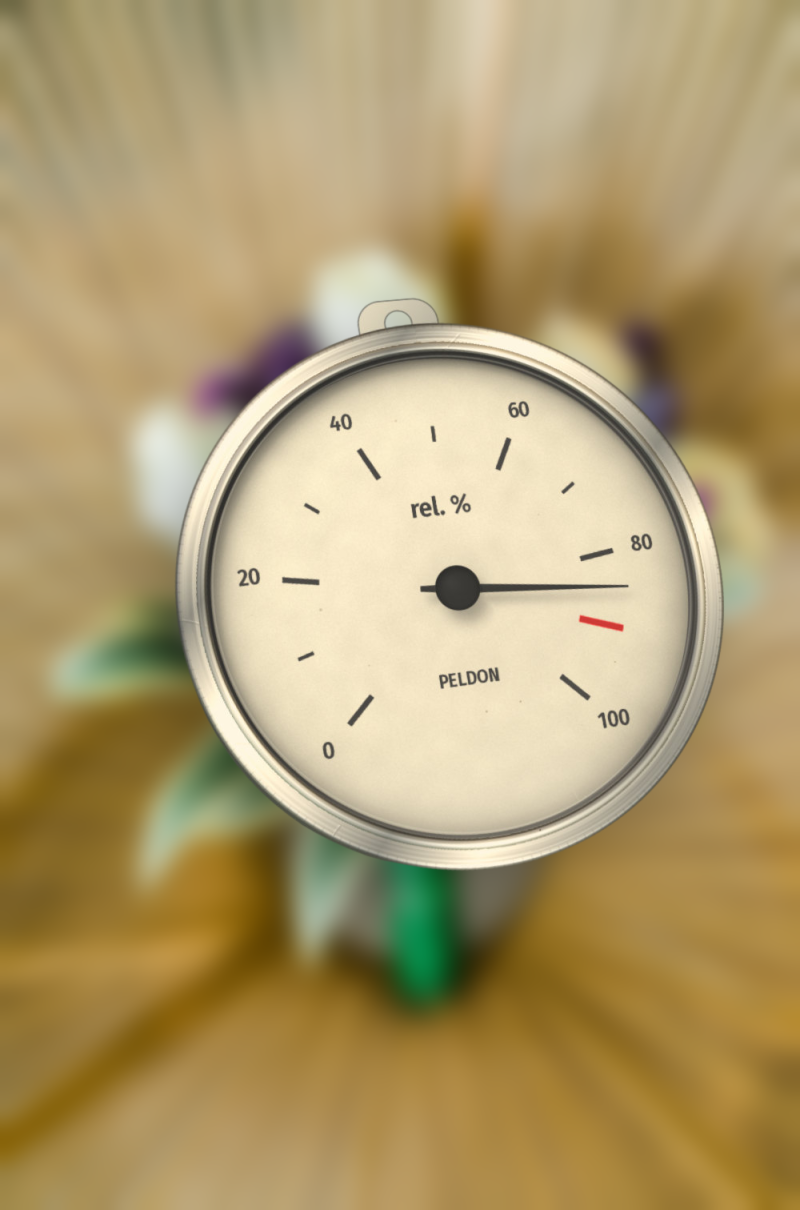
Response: % 85
